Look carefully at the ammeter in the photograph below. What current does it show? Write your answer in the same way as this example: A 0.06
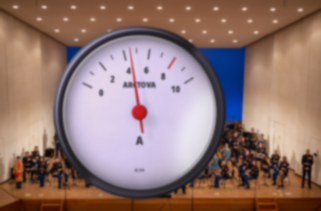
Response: A 4.5
